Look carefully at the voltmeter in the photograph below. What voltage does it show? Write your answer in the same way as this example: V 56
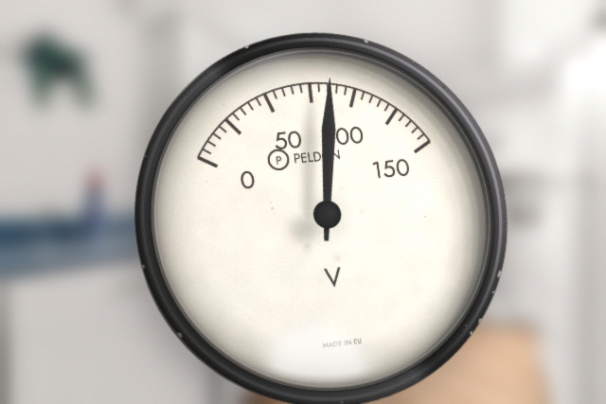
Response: V 85
